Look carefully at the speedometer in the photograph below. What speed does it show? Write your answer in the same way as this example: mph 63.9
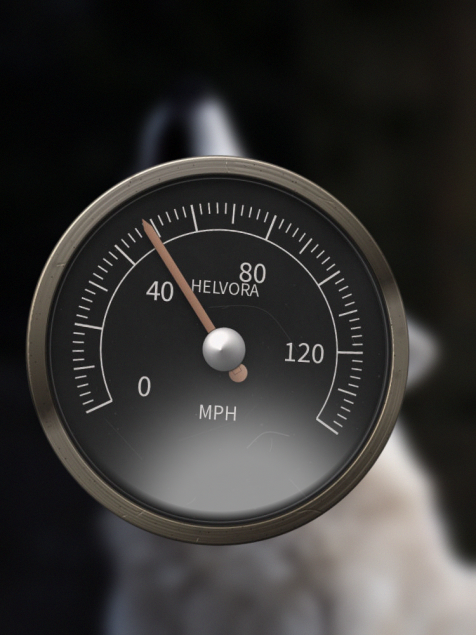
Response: mph 48
